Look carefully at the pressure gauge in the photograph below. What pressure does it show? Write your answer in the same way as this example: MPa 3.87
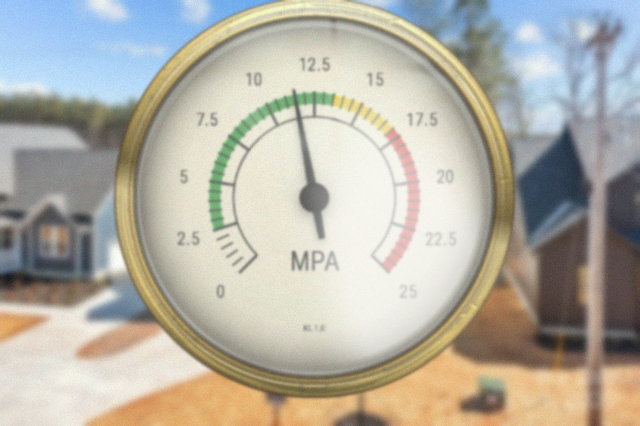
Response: MPa 11.5
